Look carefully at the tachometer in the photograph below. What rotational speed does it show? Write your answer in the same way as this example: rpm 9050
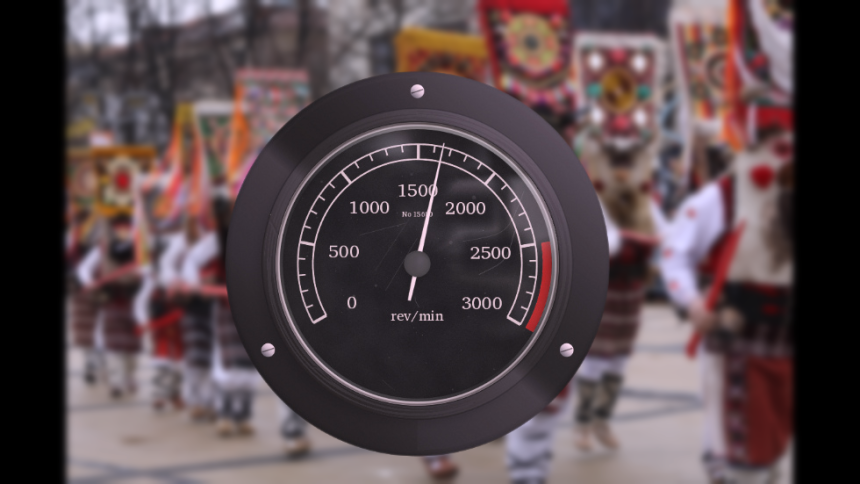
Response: rpm 1650
